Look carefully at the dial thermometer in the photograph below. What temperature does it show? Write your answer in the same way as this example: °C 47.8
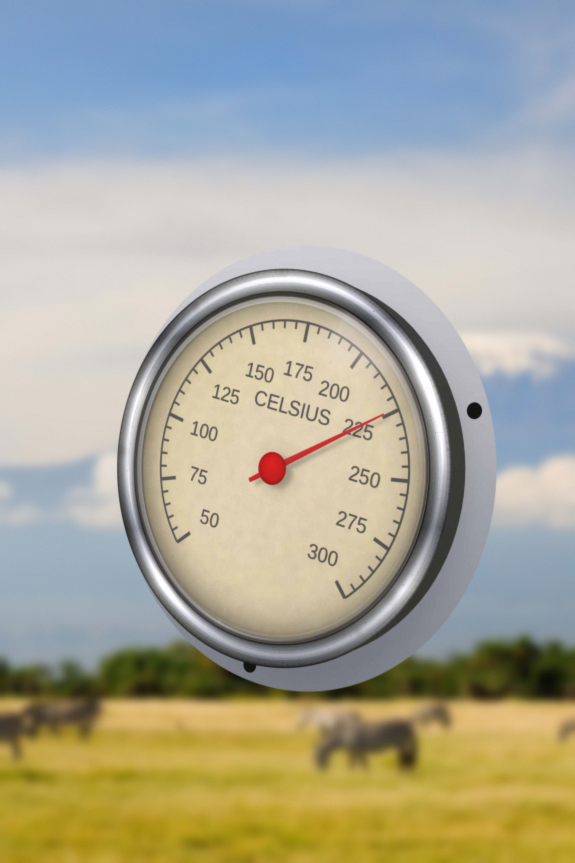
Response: °C 225
